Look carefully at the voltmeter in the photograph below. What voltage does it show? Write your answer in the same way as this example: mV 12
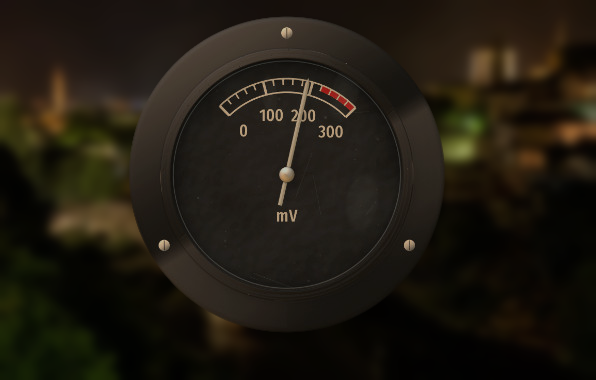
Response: mV 190
